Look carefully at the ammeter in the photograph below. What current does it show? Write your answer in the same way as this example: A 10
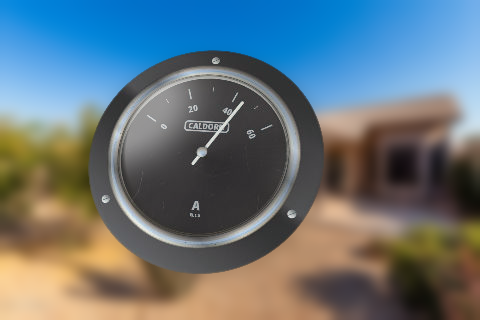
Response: A 45
